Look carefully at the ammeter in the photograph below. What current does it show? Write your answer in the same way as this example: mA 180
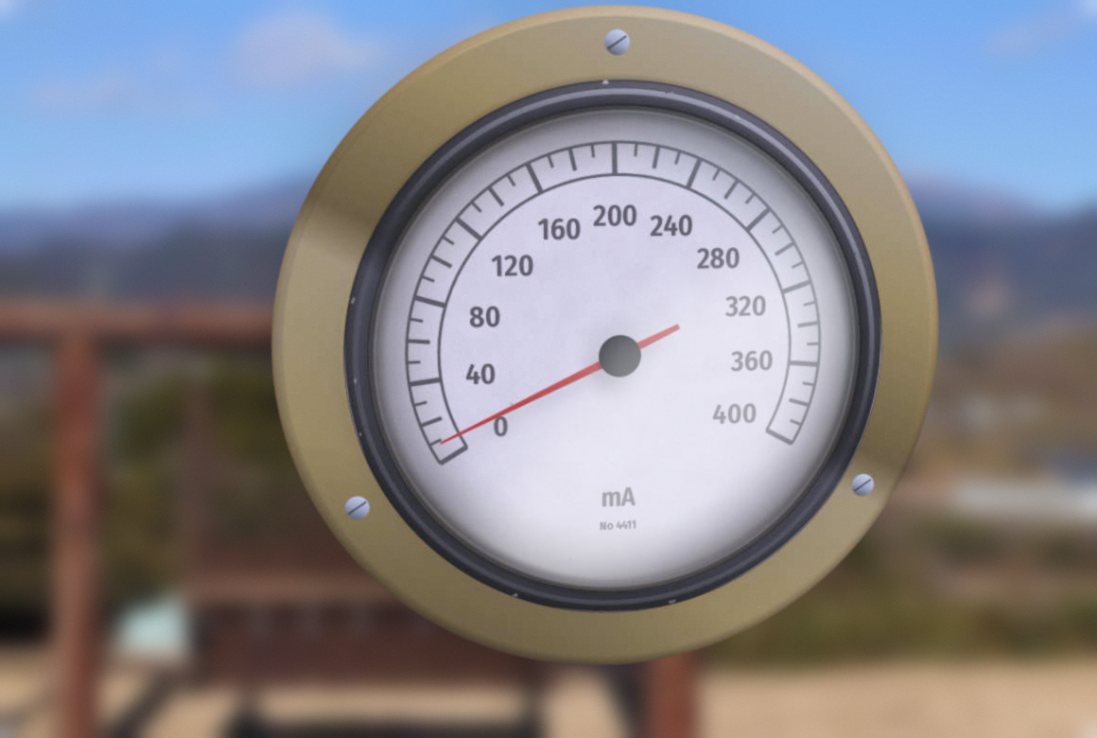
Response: mA 10
